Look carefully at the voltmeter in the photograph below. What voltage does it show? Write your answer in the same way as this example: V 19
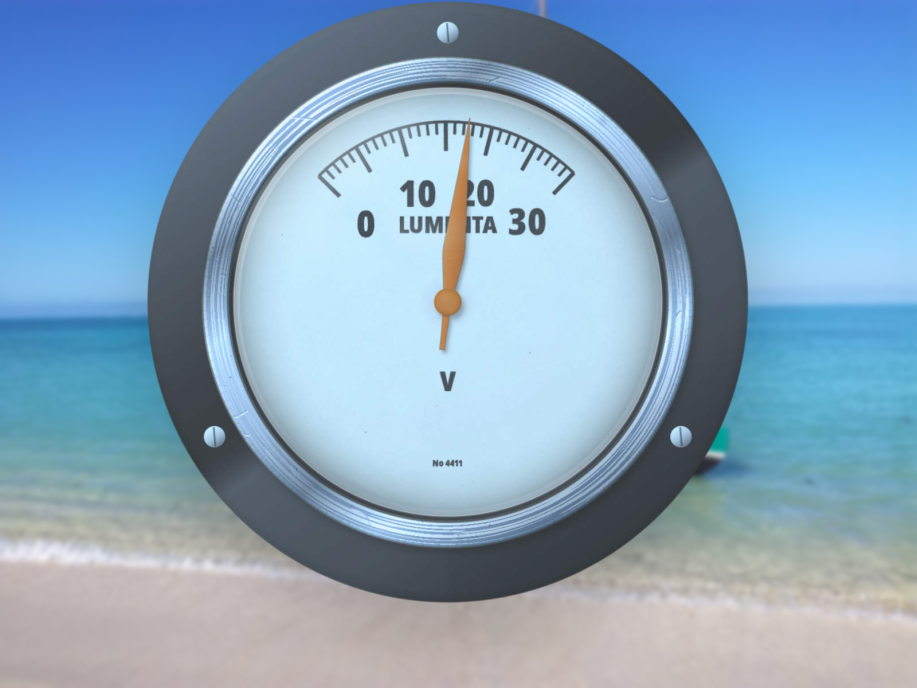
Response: V 17.5
